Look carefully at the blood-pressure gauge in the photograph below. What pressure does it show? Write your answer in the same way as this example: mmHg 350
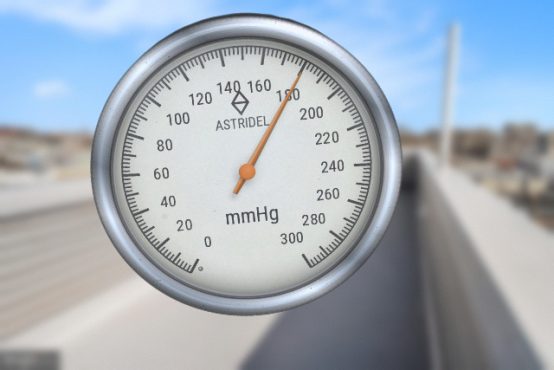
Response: mmHg 180
